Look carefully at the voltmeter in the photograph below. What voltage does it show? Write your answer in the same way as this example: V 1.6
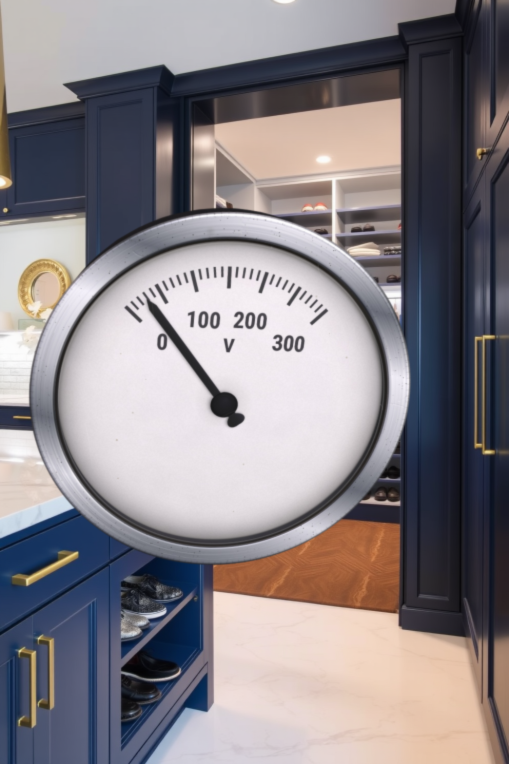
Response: V 30
